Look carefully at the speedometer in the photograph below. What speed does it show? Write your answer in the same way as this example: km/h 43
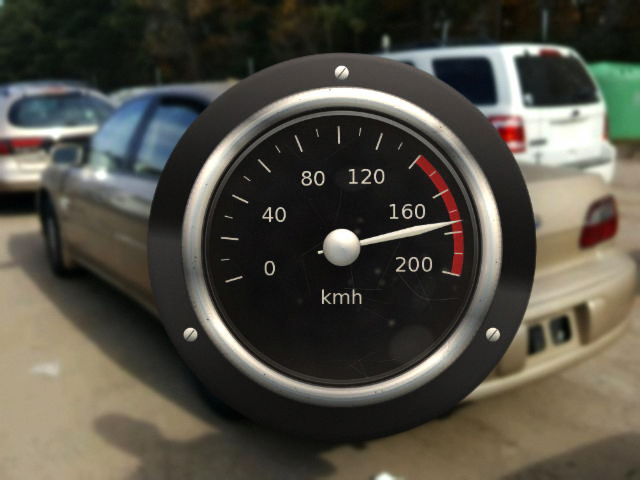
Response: km/h 175
